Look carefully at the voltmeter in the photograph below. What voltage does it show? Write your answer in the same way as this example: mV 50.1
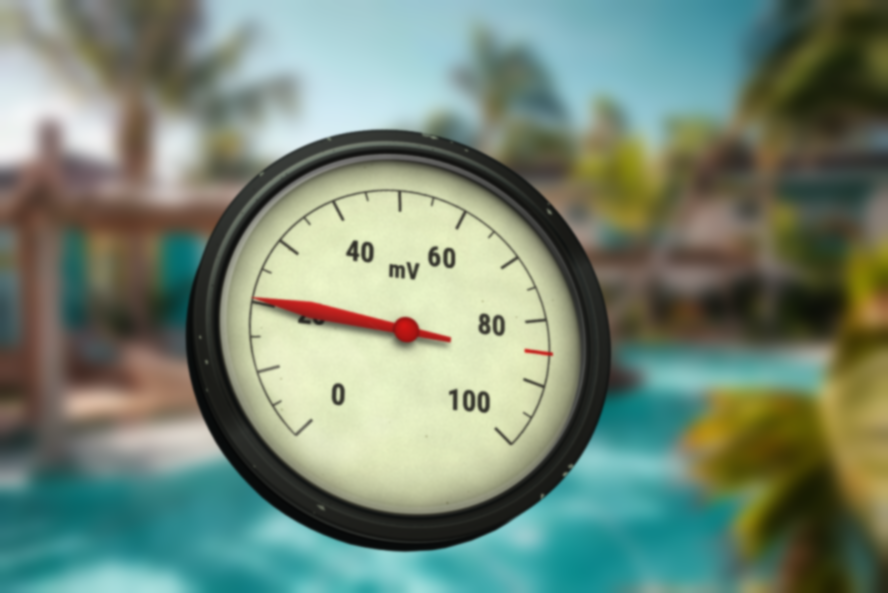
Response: mV 20
